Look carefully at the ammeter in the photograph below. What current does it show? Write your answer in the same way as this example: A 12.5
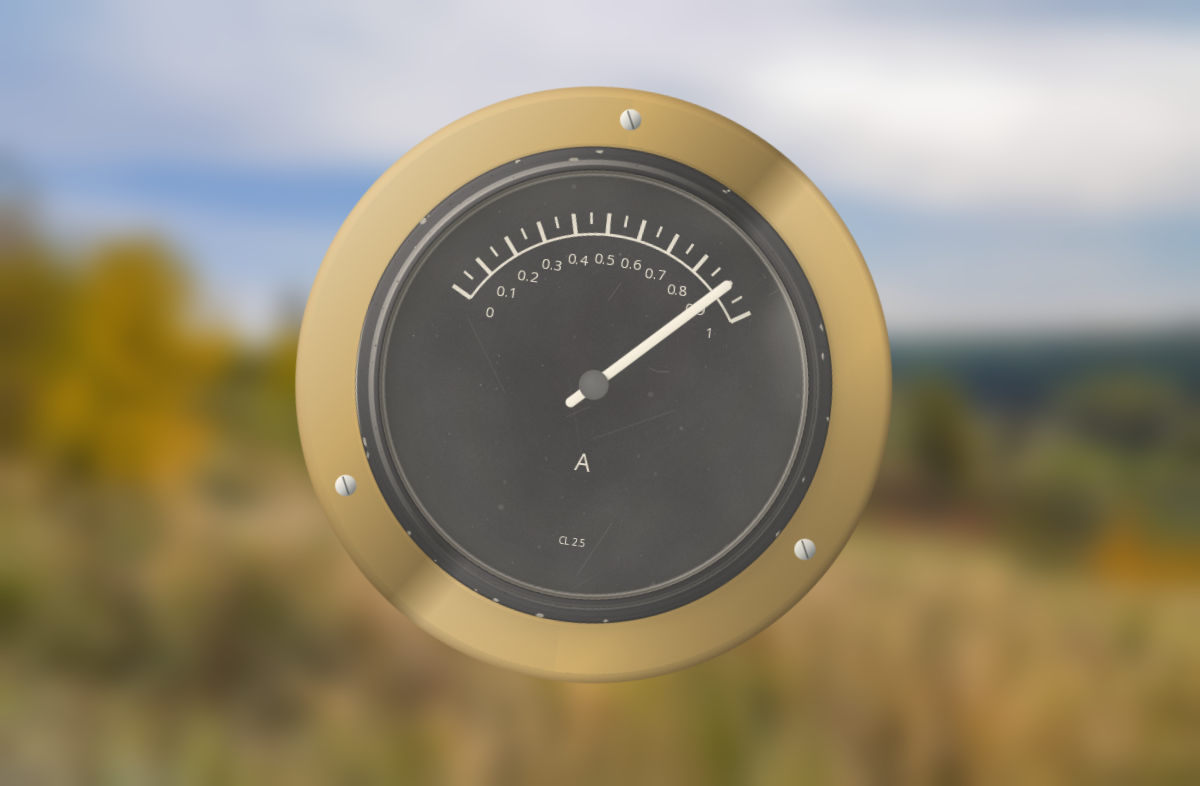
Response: A 0.9
